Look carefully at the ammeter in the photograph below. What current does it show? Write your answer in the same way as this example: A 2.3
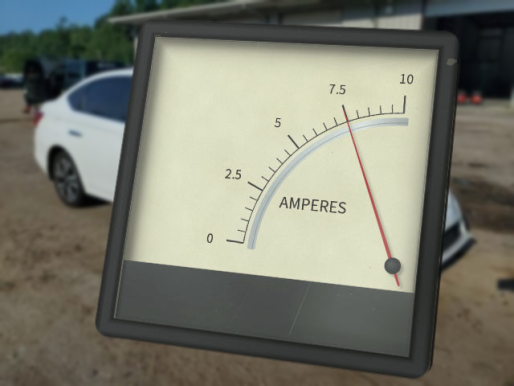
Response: A 7.5
